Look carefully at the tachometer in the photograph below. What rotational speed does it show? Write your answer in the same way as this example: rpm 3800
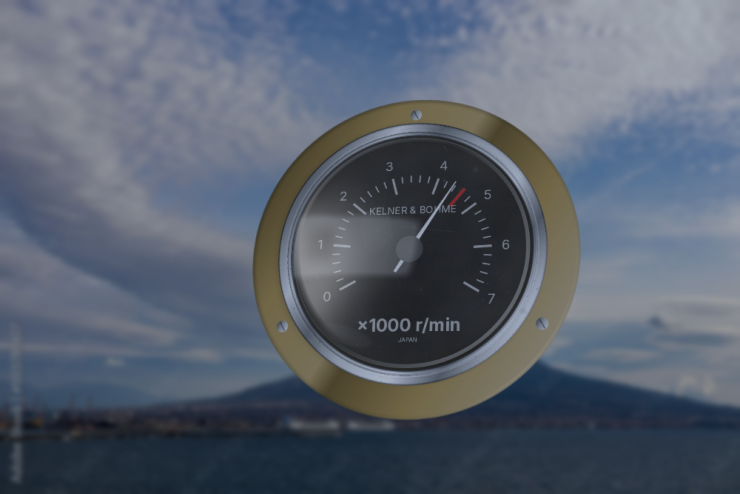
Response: rpm 4400
